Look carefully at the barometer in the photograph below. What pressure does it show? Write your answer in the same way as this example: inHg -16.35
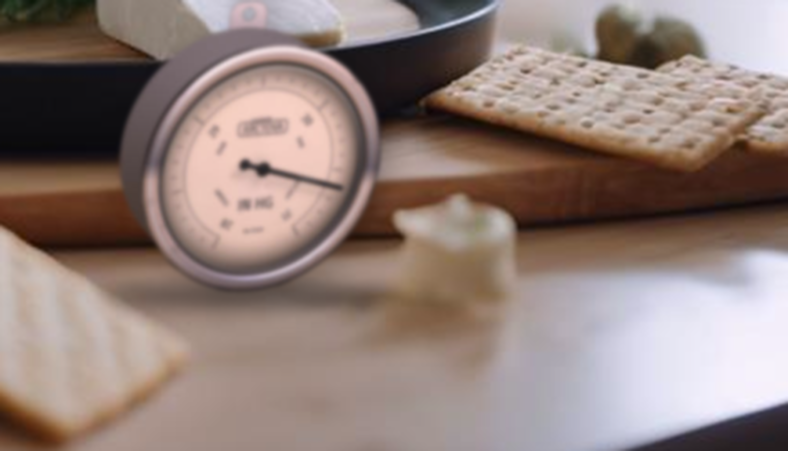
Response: inHg 30.6
